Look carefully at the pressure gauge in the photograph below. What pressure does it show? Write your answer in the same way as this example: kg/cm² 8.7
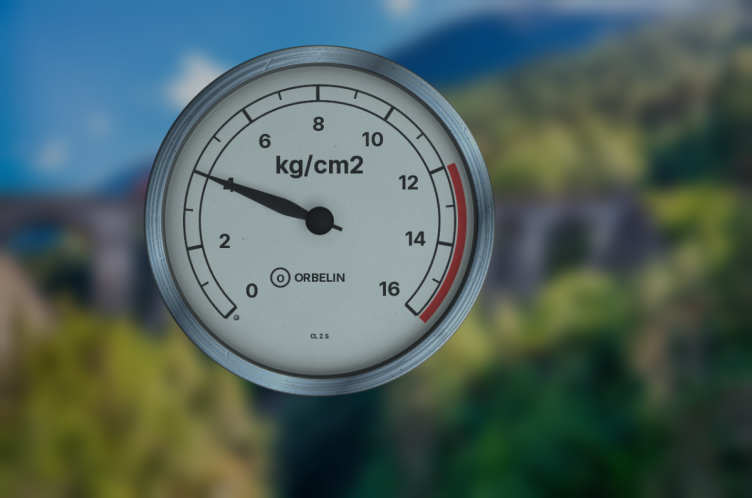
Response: kg/cm² 4
